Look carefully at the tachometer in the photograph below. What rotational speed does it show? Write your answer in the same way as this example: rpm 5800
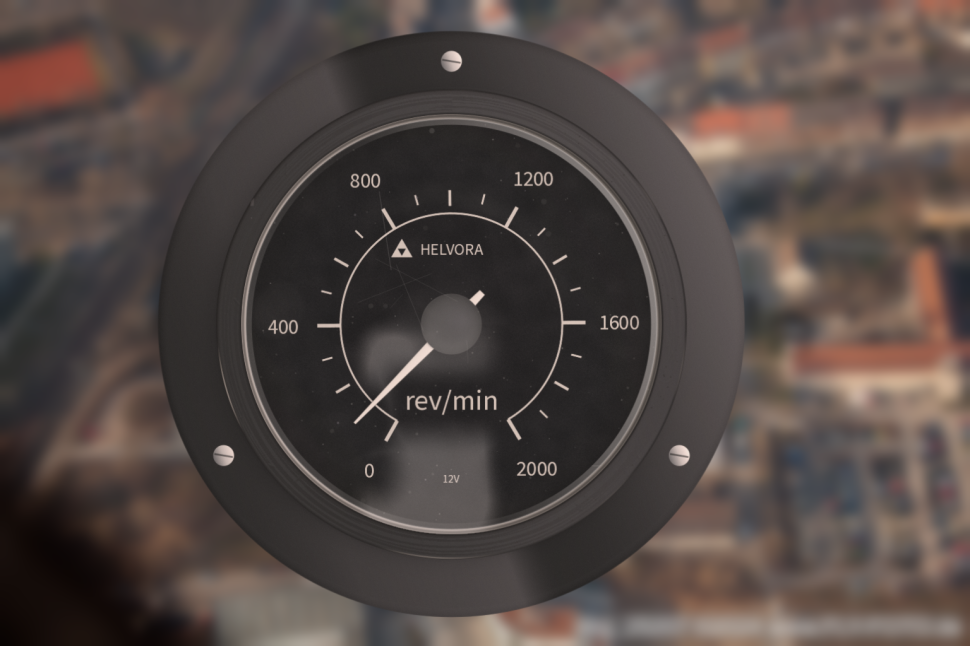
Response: rpm 100
